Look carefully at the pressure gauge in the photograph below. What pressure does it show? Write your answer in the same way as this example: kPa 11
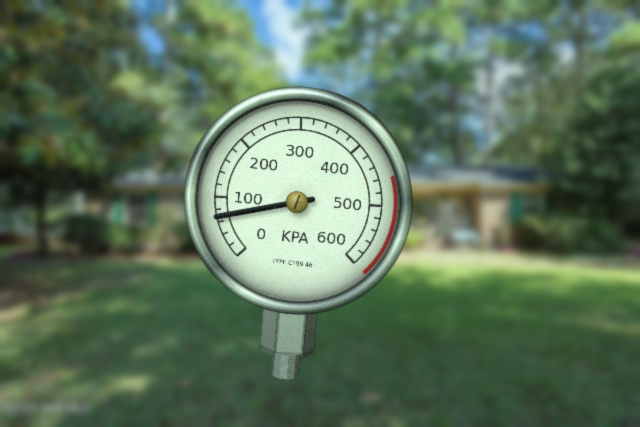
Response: kPa 70
